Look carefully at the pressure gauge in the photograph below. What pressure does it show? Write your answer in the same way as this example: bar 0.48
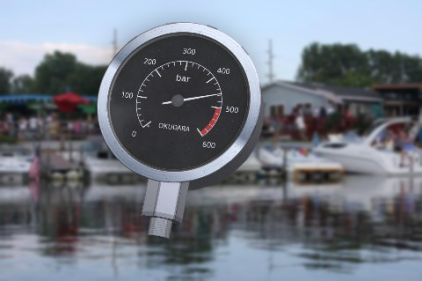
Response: bar 460
